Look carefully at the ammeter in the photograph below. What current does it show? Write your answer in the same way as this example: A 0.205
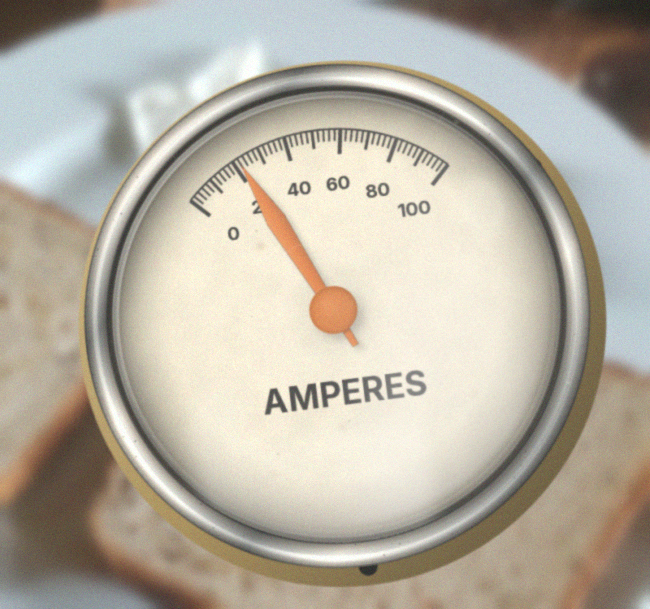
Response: A 22
